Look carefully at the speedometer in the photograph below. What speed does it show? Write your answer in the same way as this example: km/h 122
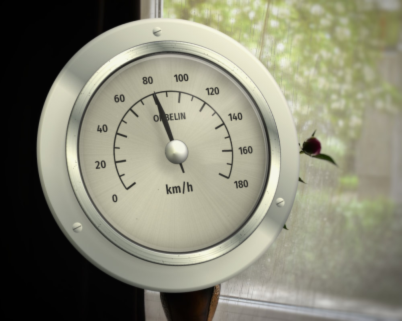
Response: km/h 80
